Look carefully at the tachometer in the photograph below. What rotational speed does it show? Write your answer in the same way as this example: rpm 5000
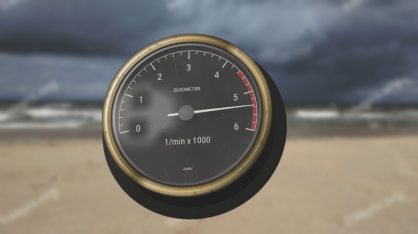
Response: rpm 5400
